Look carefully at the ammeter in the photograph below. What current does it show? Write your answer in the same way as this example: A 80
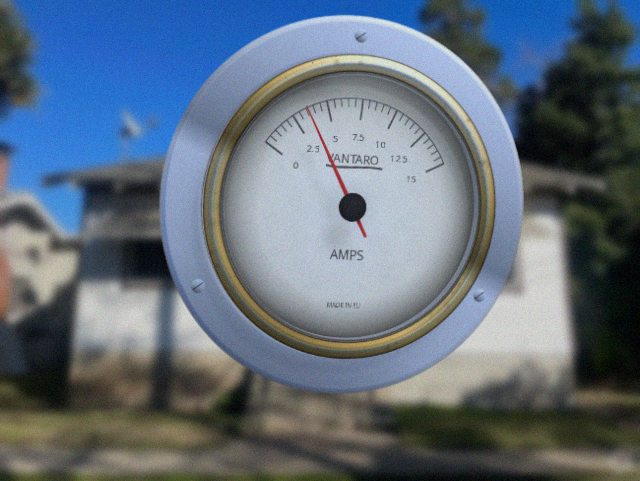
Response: A 3.5
